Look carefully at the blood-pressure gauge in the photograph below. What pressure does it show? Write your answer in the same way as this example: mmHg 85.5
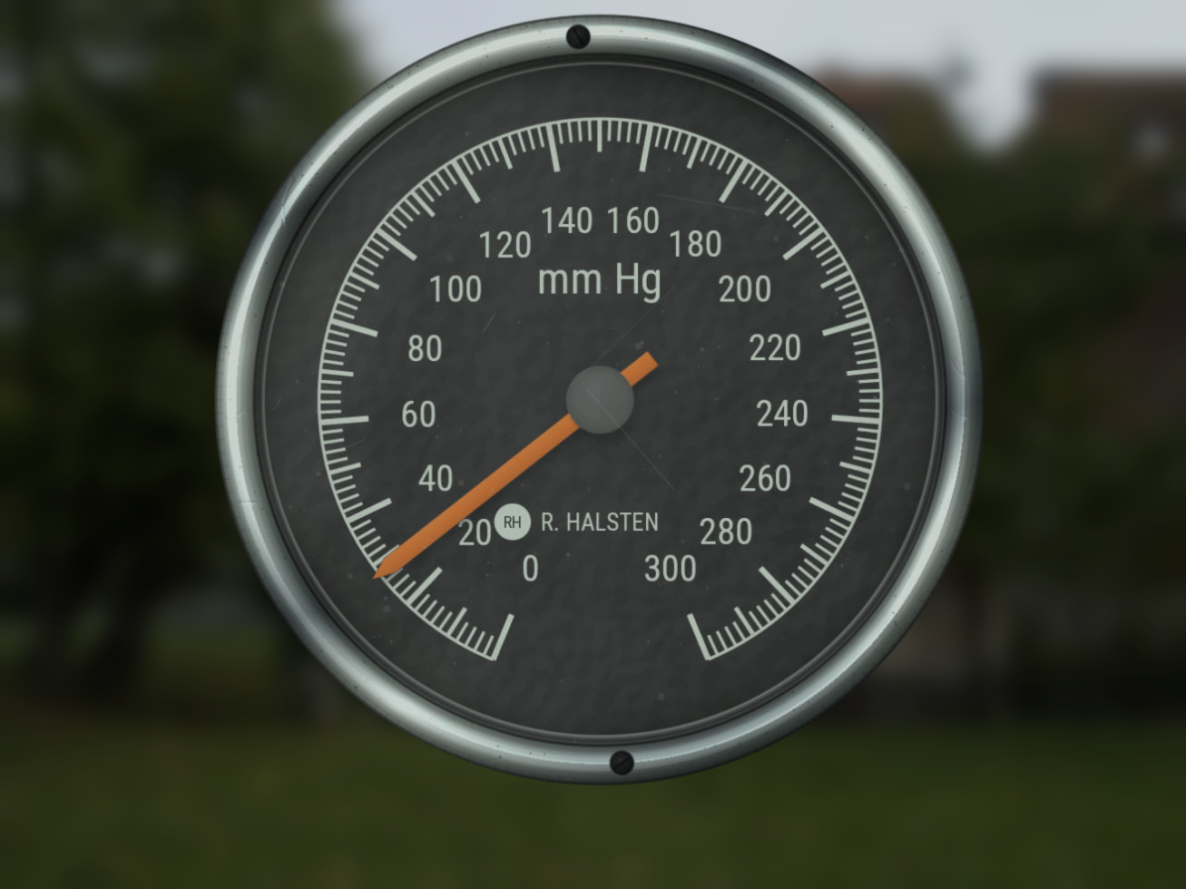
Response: mmHg 28
